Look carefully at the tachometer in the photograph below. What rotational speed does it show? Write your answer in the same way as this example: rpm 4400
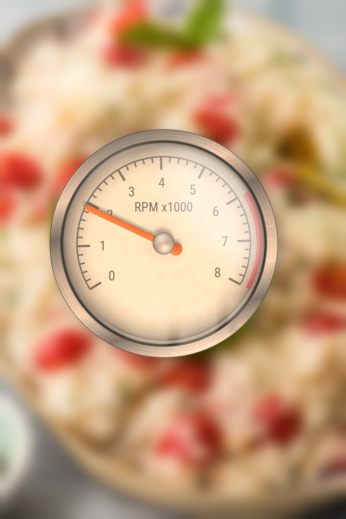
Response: rpm 1900
